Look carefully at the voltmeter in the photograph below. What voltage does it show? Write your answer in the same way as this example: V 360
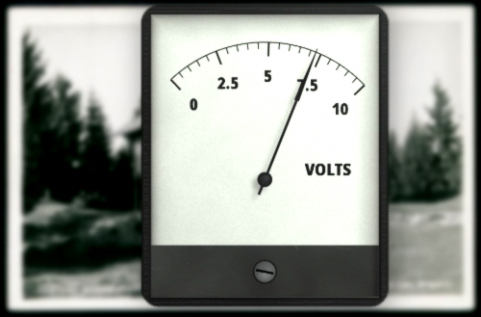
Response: V 7.25
